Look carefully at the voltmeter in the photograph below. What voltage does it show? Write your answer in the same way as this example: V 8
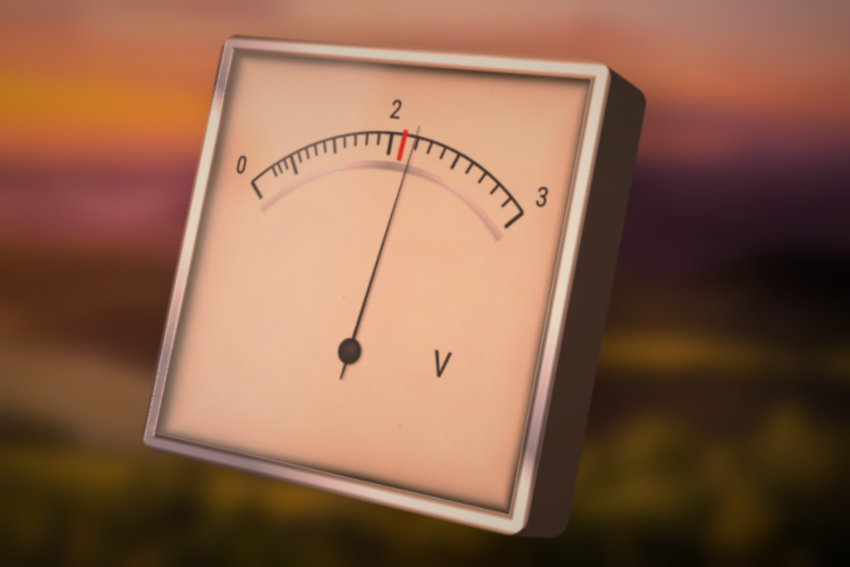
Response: V 2.2
